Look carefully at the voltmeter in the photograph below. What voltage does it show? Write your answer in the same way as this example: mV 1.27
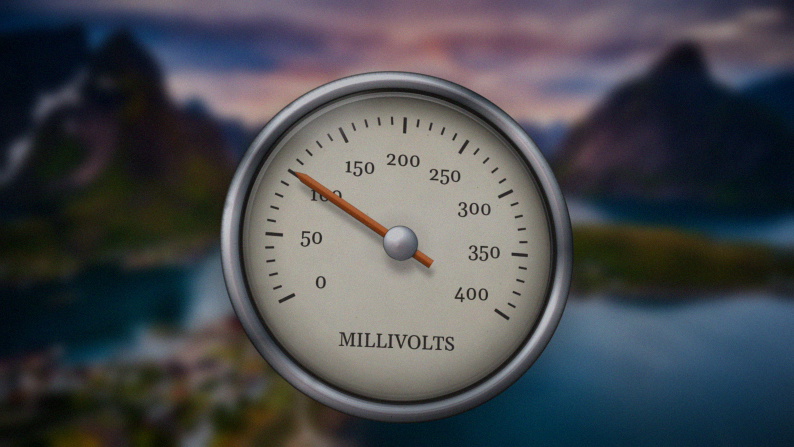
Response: mV 100
